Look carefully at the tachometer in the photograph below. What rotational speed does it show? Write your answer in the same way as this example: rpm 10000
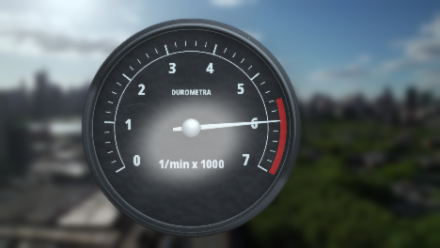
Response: rpm 6000
